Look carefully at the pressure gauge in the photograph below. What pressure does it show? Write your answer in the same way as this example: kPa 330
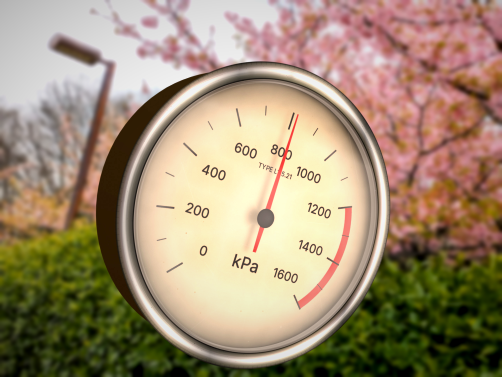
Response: kPa 800
